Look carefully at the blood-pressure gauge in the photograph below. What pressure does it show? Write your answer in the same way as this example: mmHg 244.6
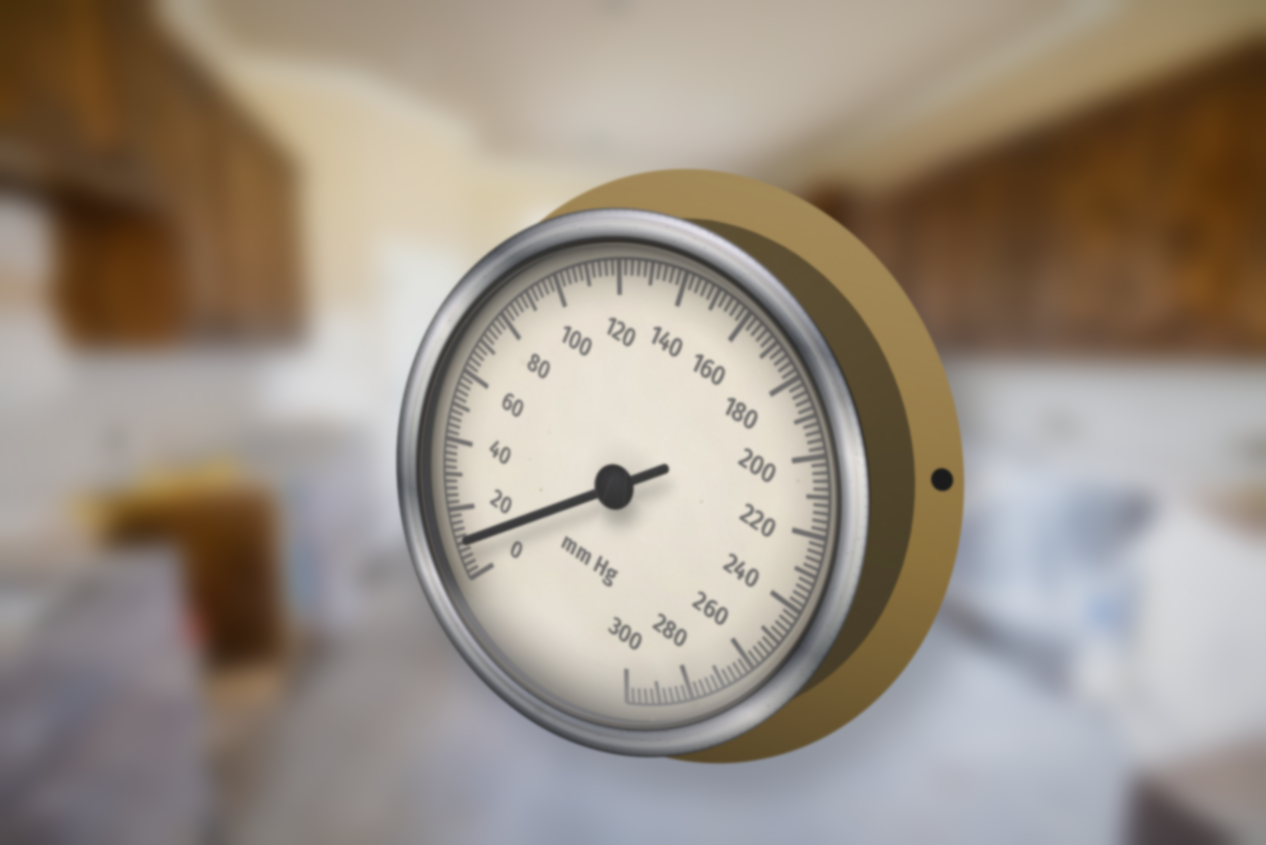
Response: mmHg 10
